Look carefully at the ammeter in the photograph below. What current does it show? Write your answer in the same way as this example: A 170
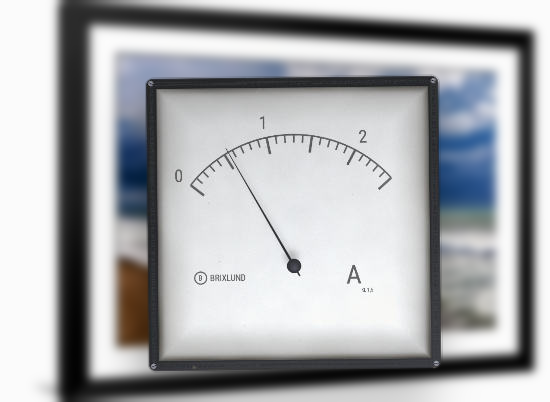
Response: A 0.55
